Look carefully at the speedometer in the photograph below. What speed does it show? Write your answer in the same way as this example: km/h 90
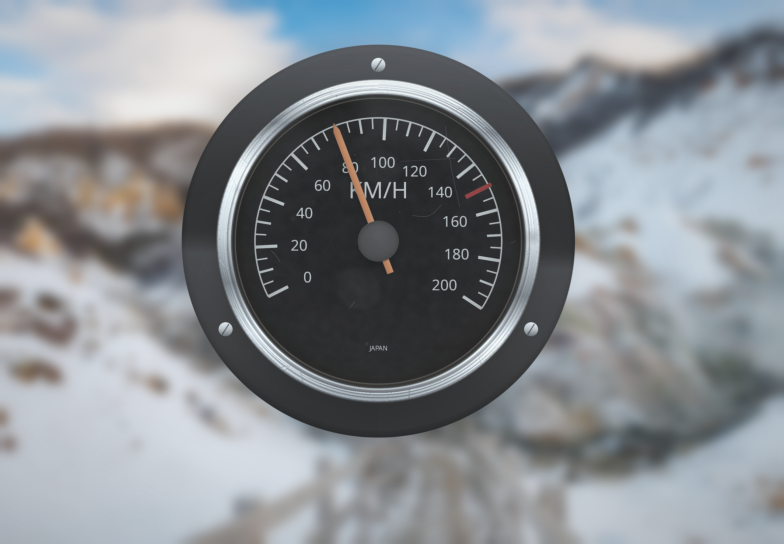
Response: km/h 80
